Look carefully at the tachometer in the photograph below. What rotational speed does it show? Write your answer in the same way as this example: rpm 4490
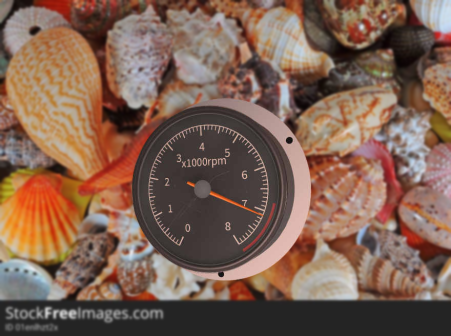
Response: rpm 7100
